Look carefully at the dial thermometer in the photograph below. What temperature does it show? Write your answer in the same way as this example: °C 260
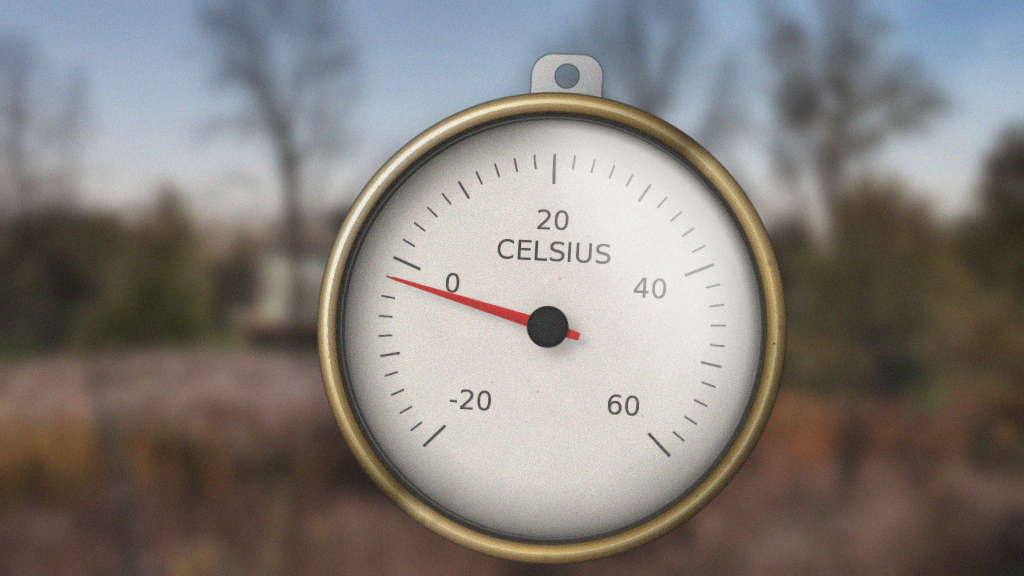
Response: °C -2
